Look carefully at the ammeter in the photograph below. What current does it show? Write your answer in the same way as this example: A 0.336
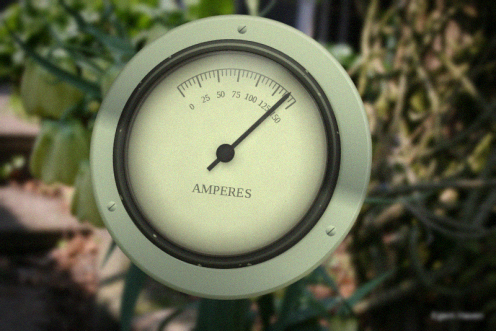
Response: A 140
